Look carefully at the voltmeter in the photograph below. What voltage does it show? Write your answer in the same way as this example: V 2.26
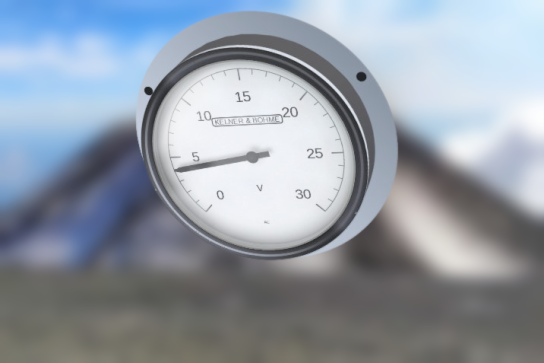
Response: V 4
